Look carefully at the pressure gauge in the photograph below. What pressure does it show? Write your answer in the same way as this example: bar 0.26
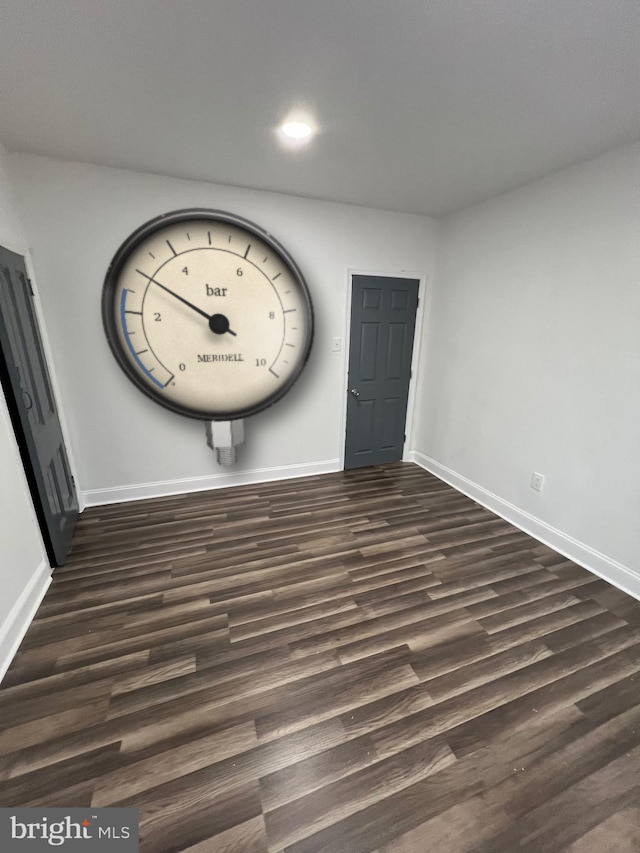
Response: bar 3
